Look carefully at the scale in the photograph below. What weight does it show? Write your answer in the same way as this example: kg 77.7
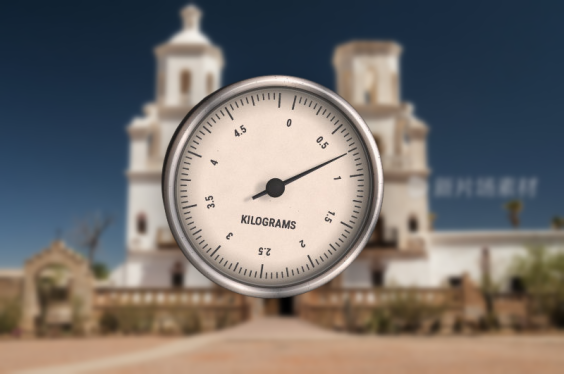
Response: kg 0.75
